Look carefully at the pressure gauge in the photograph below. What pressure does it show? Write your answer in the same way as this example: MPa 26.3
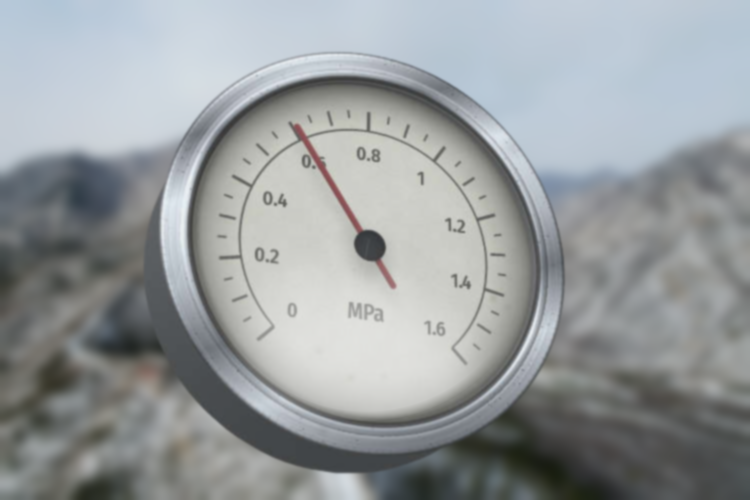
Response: MPa 0.6
